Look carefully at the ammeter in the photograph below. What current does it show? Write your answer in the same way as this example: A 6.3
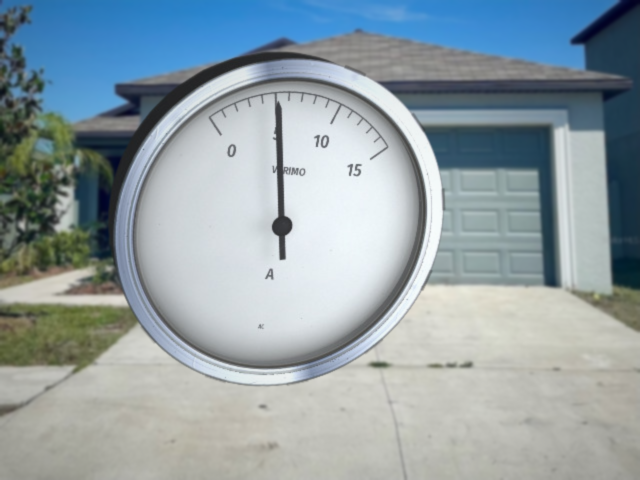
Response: A 5
